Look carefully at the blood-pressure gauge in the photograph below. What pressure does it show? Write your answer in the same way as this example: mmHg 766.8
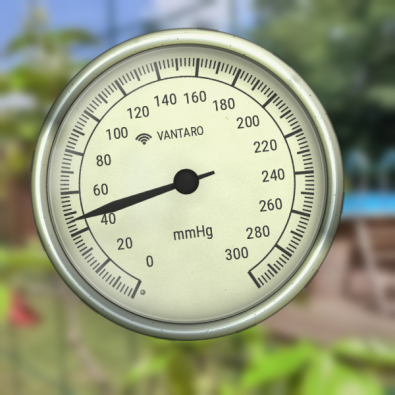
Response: mmHg 46
